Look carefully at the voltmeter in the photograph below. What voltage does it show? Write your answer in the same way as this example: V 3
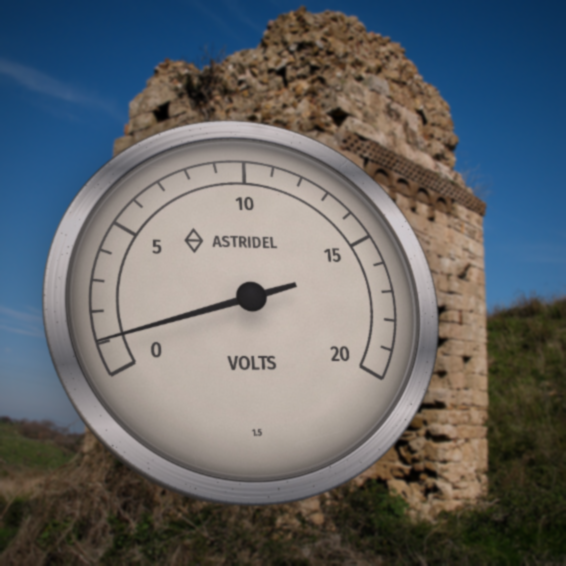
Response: V 1
